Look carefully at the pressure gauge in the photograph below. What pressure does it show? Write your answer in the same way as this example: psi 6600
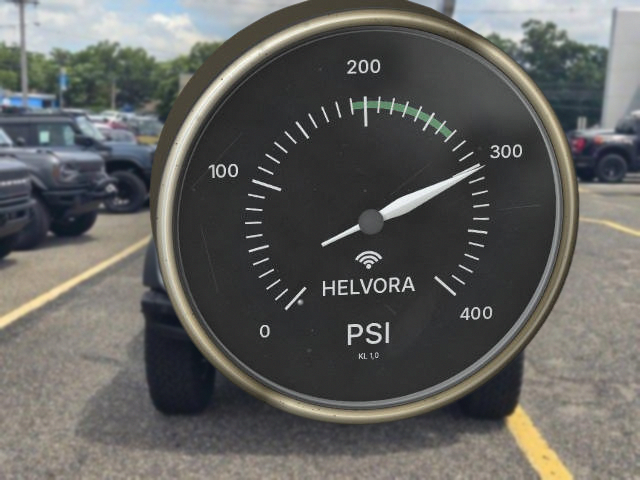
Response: psi 300
